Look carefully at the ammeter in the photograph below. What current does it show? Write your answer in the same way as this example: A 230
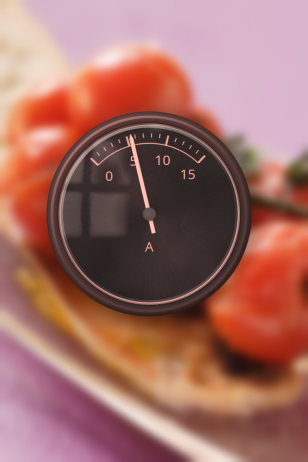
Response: A 5.5
